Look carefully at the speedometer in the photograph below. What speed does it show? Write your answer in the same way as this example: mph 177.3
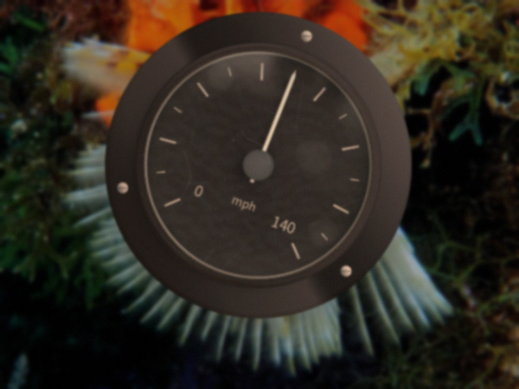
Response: mph 70
